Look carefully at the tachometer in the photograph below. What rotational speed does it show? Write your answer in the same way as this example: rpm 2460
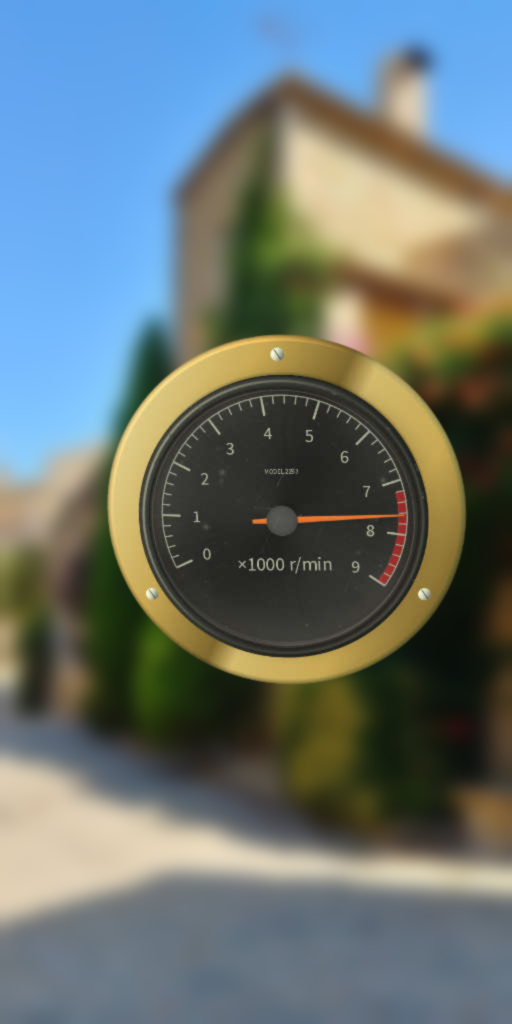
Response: rpm 7600
